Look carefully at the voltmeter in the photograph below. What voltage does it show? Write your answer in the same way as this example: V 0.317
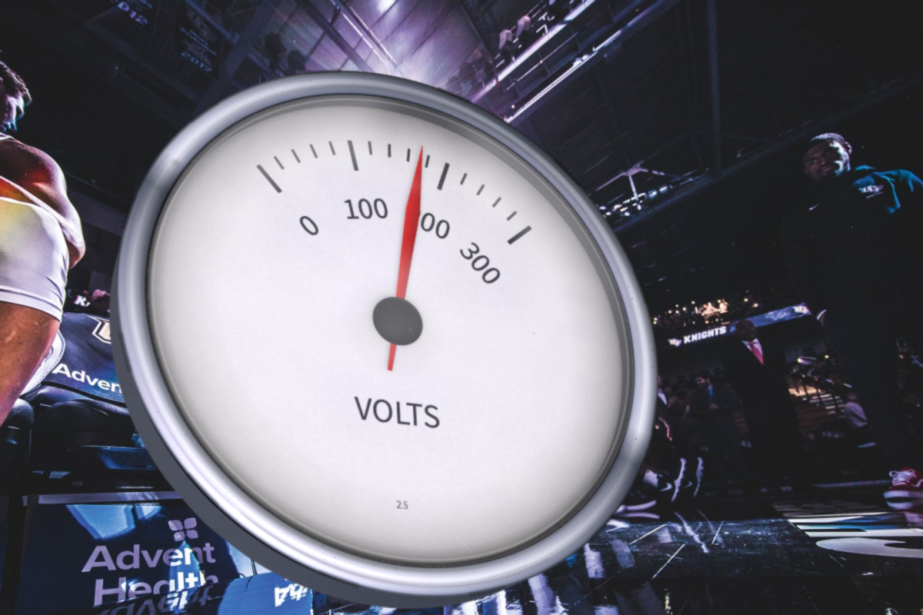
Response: V 170
